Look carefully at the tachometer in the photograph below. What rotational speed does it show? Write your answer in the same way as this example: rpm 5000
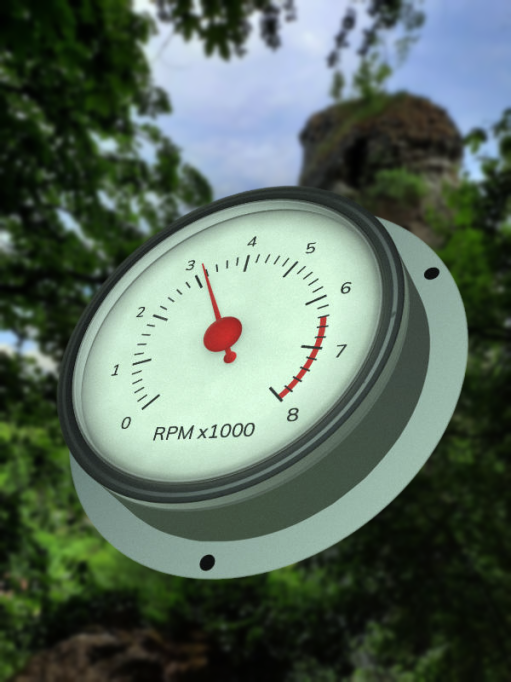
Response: rpm 3200
